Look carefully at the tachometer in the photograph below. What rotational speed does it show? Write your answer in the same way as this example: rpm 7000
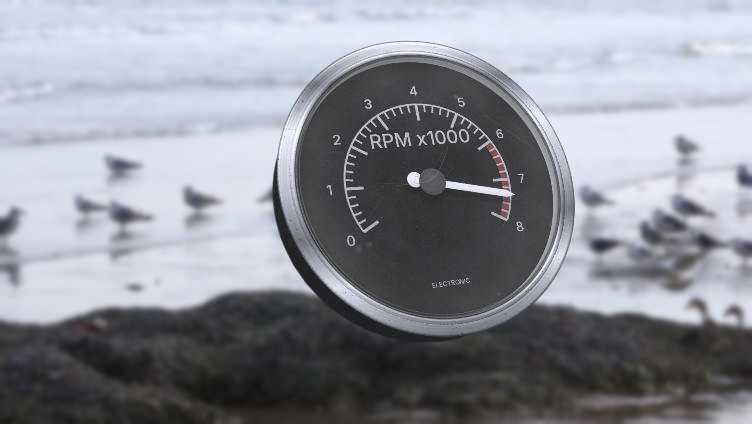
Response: rpm 7400
